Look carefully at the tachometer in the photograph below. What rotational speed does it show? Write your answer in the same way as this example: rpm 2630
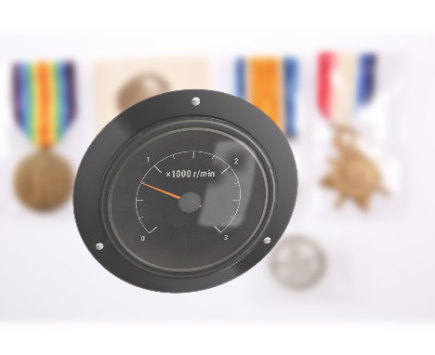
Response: rpm 750
